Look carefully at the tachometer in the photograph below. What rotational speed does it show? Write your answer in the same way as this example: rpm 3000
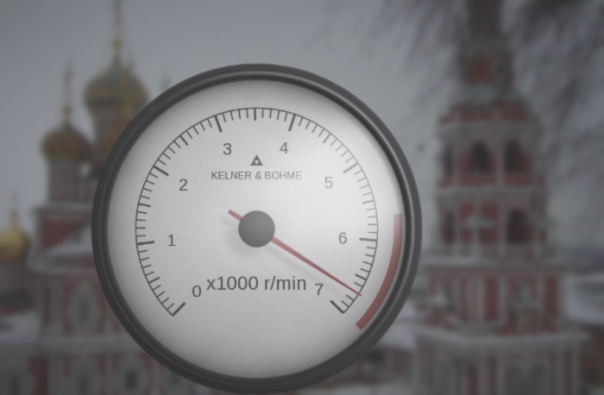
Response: rpm 6700
